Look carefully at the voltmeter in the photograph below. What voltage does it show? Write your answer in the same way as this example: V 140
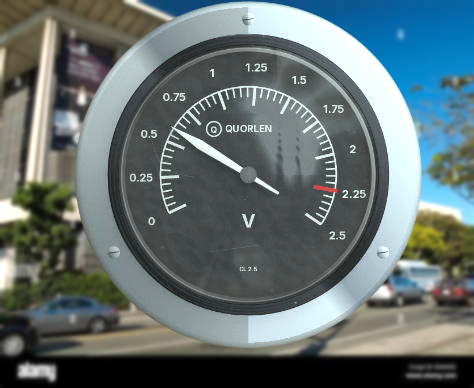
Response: V 0.6
